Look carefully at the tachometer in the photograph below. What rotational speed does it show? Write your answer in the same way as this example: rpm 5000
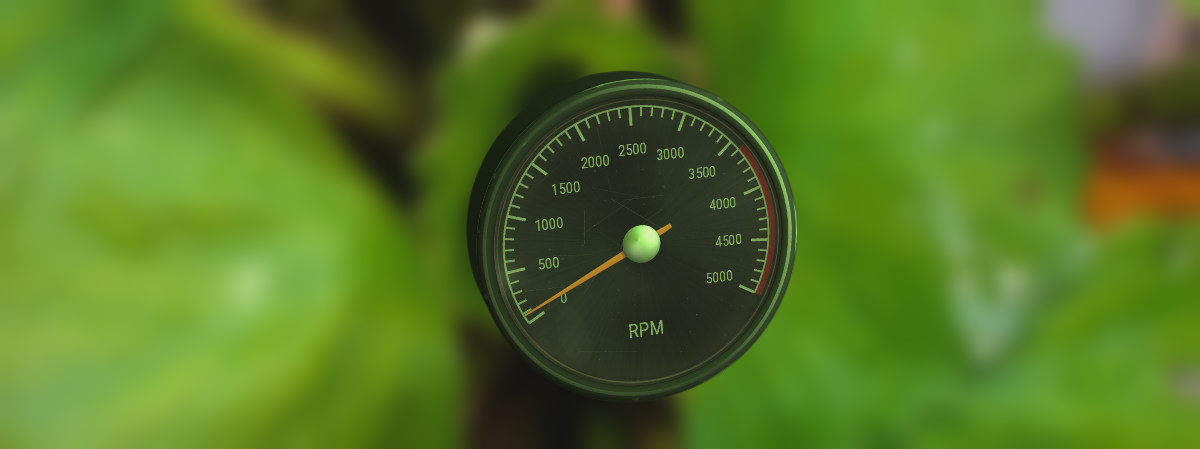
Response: rpm 100
